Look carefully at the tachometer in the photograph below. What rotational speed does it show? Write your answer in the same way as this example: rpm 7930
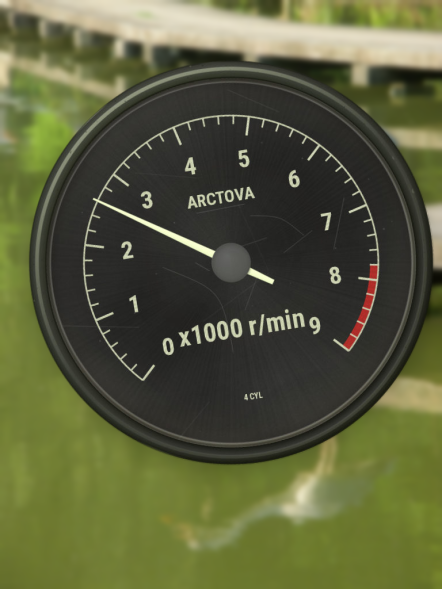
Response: rpm 2600
